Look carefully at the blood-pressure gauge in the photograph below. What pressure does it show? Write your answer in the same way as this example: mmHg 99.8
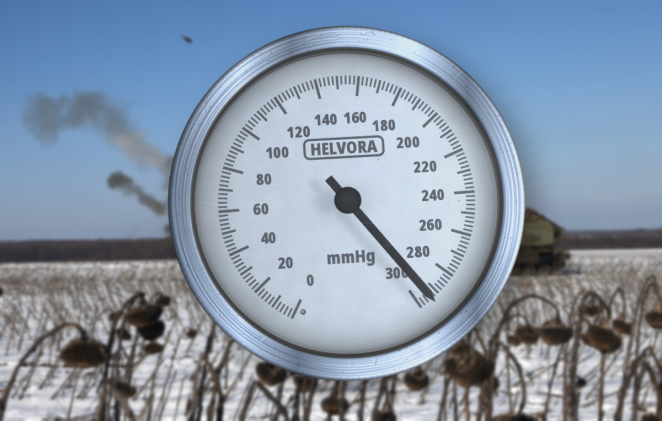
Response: mmHg 294
